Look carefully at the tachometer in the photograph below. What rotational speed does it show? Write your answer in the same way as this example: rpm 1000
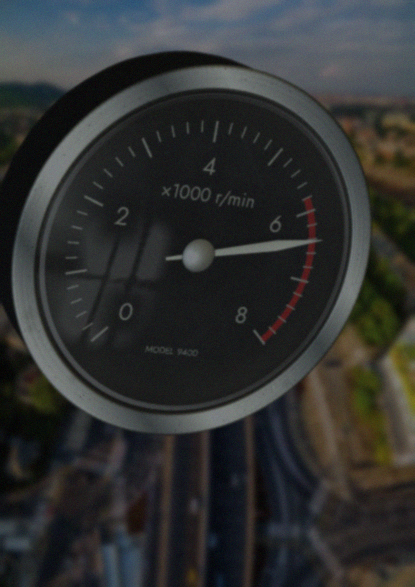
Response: rpm 6400
